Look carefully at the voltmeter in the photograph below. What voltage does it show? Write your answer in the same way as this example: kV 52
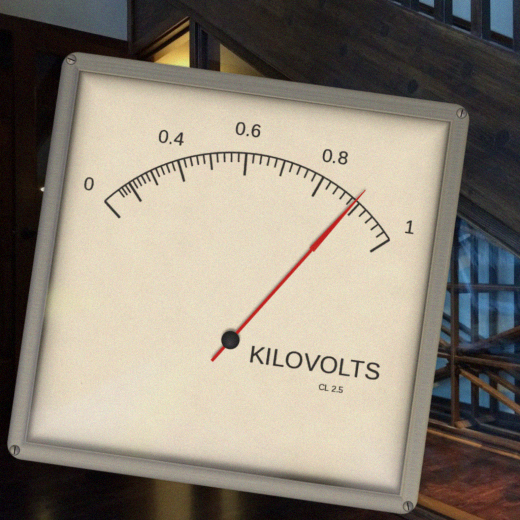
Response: kV 0.89
